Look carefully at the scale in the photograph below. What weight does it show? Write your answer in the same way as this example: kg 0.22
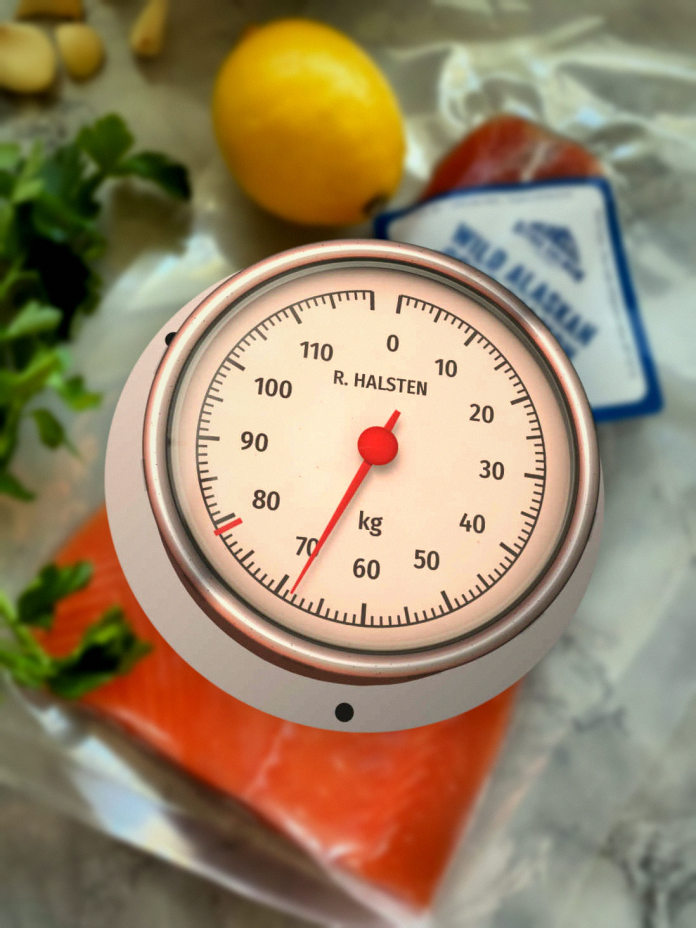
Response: kg 68.5
